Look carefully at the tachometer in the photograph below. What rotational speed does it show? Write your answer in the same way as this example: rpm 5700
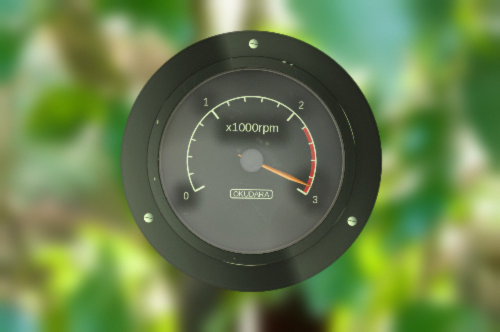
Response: rpm 2900
